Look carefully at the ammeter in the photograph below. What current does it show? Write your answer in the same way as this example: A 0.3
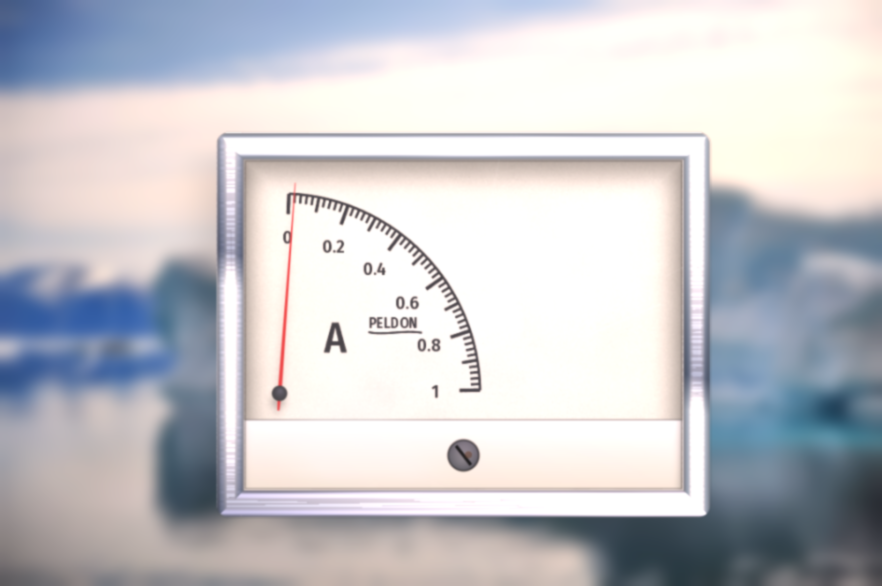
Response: A 0.02
